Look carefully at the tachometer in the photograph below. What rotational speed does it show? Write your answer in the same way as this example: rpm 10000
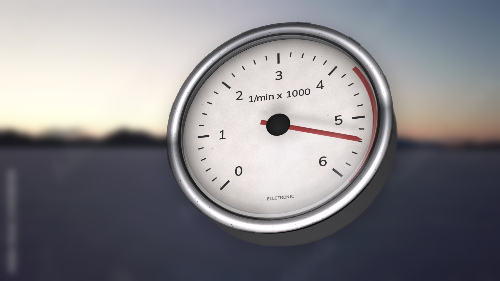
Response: rpm 5400
